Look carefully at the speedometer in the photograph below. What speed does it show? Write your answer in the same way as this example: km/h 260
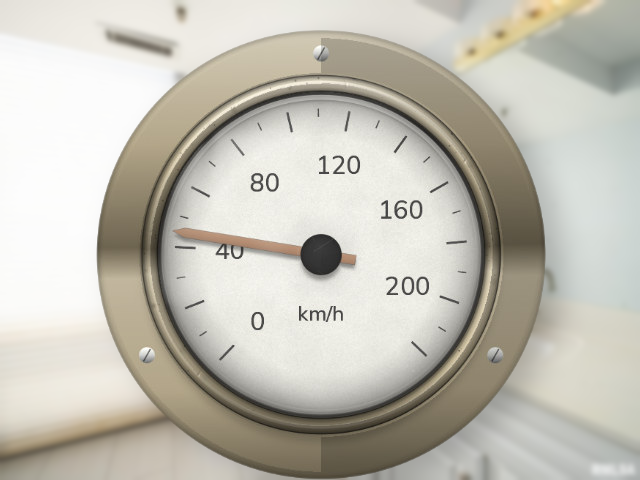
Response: km/h 45
